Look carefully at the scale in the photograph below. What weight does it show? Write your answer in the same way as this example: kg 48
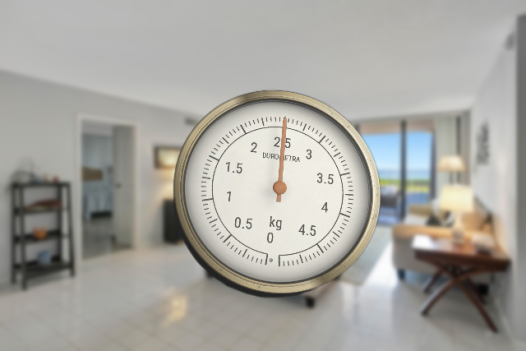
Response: kg 2.5
